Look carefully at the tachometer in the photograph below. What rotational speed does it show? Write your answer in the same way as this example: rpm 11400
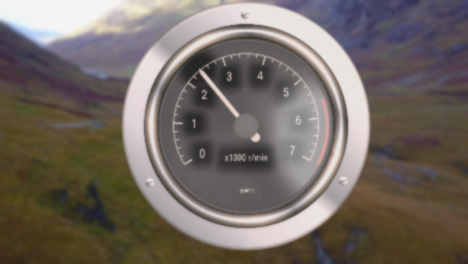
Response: rpm 2400
